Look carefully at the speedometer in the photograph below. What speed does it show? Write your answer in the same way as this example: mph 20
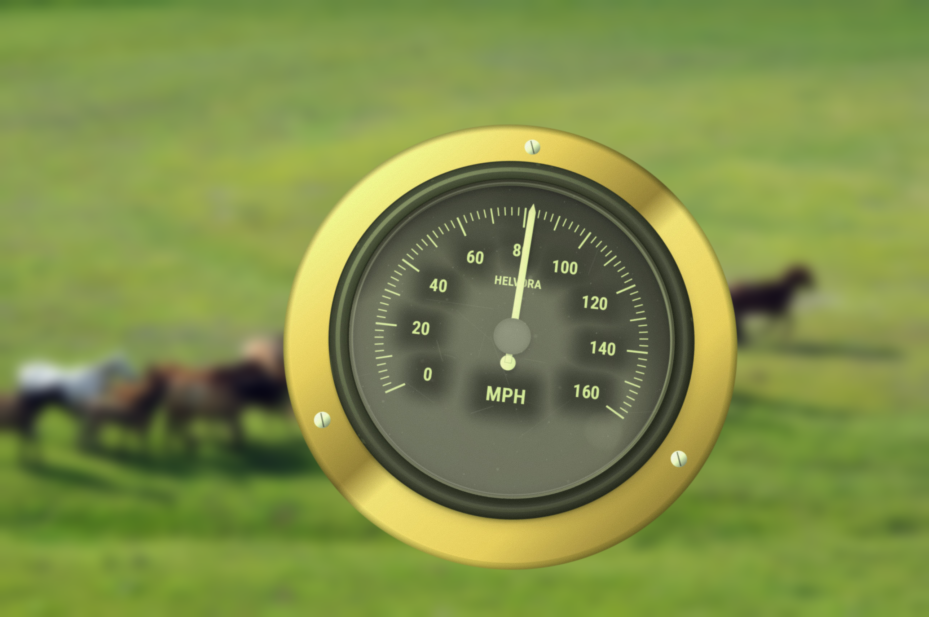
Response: mph 82
